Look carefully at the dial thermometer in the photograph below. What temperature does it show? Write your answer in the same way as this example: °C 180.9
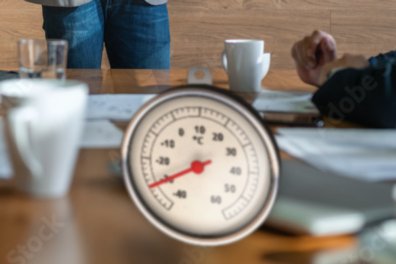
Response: °C -30
